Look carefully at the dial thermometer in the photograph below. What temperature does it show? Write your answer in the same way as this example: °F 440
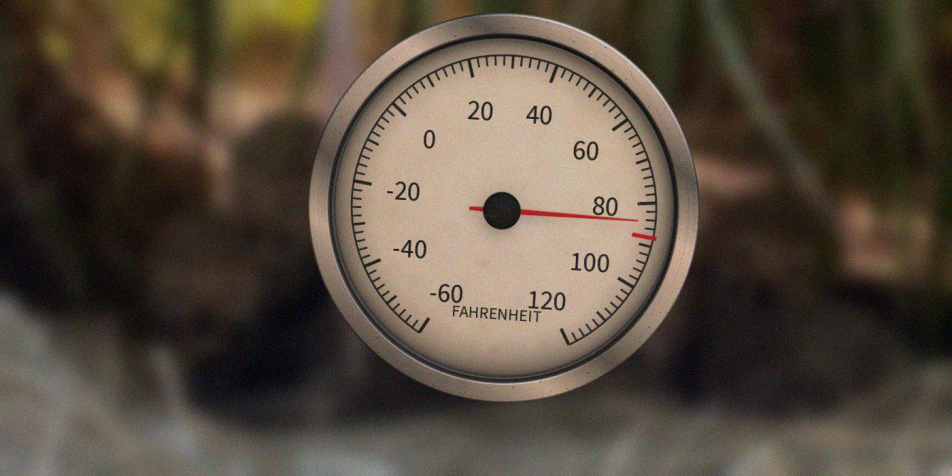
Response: °F 84
